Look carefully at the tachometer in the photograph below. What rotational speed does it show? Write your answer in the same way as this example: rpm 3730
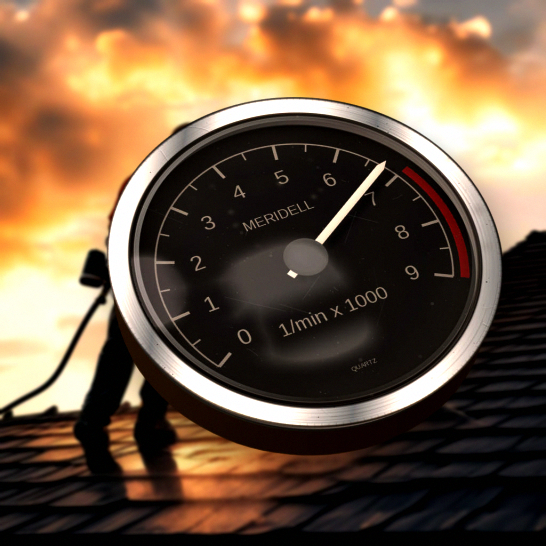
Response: rpm 6750
